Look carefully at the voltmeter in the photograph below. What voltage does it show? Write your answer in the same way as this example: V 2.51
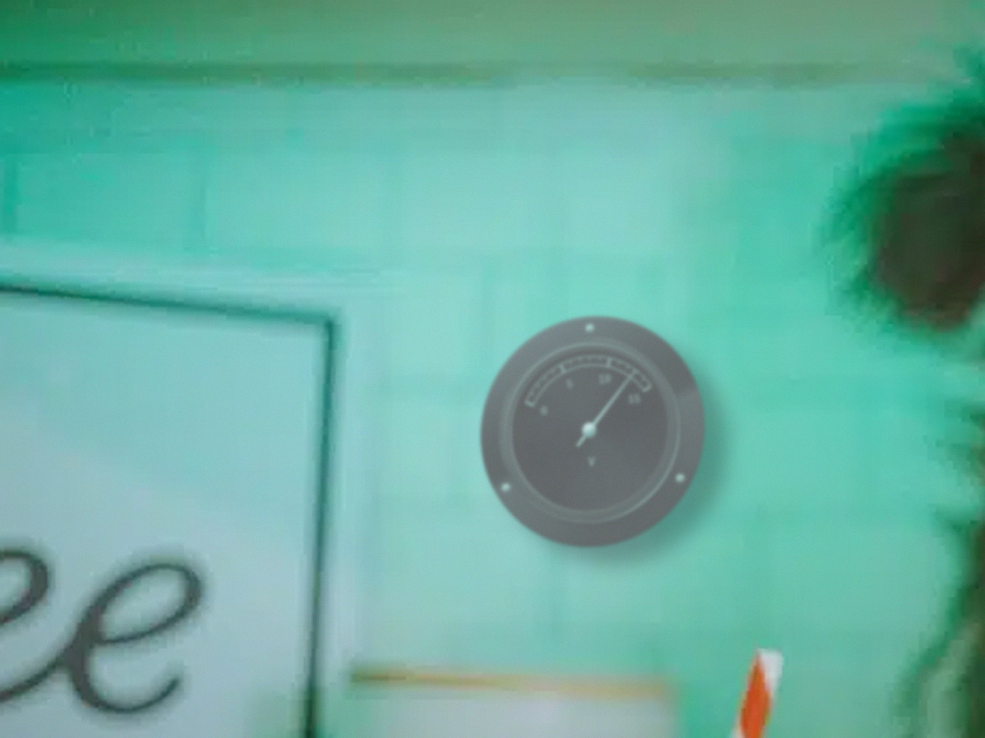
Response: V 13
